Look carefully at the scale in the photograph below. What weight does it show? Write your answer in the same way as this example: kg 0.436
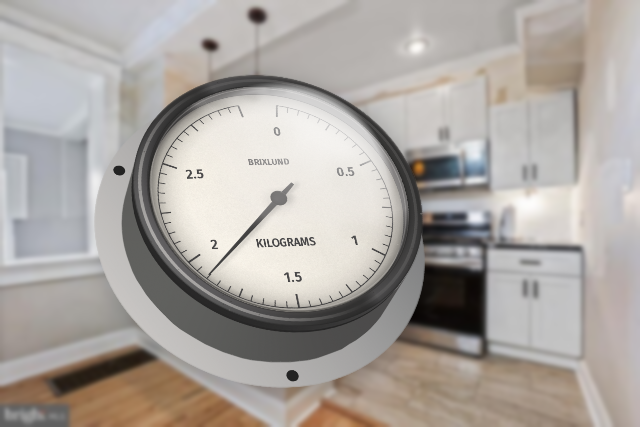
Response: kg 1.9
